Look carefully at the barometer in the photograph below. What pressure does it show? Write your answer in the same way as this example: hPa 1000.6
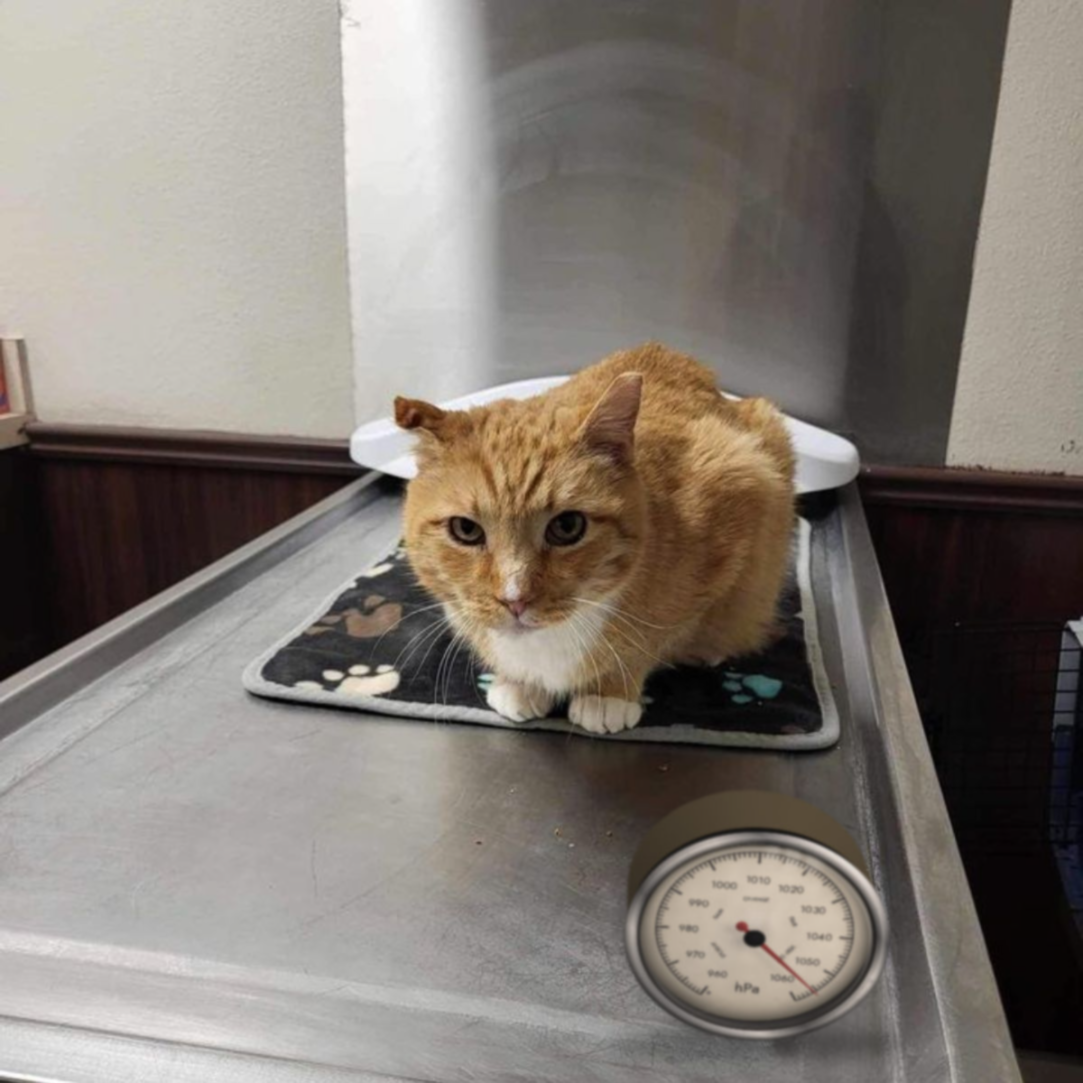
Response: hPa 1055
